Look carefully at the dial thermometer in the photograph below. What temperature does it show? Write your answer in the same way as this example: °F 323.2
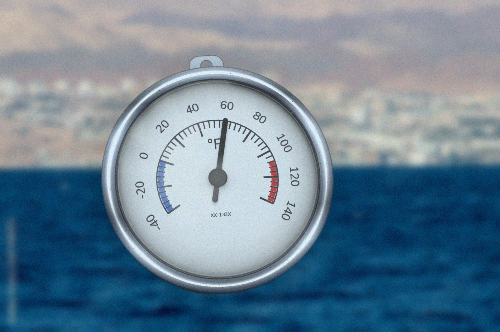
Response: °F 60
